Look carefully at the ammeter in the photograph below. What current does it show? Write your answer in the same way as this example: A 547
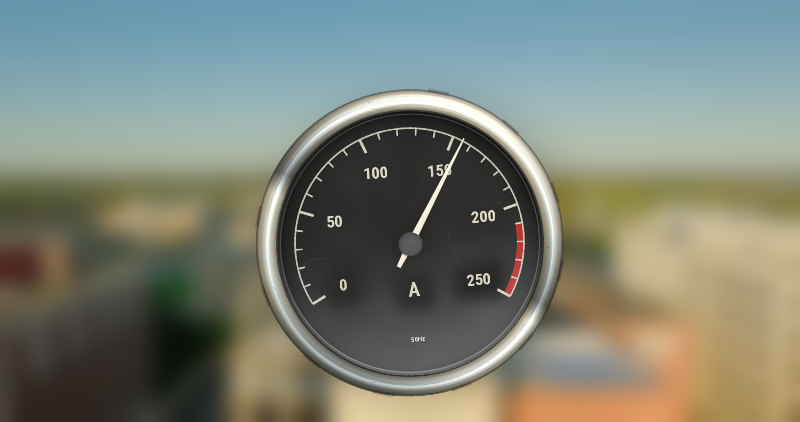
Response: A 155
